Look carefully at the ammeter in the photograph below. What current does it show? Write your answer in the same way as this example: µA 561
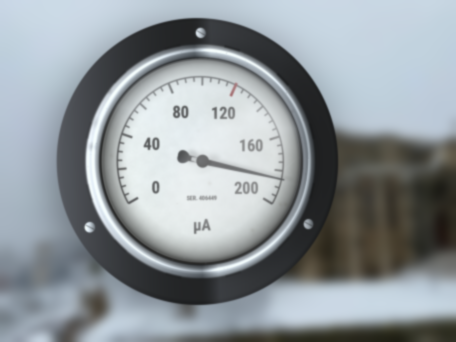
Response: µA 185
